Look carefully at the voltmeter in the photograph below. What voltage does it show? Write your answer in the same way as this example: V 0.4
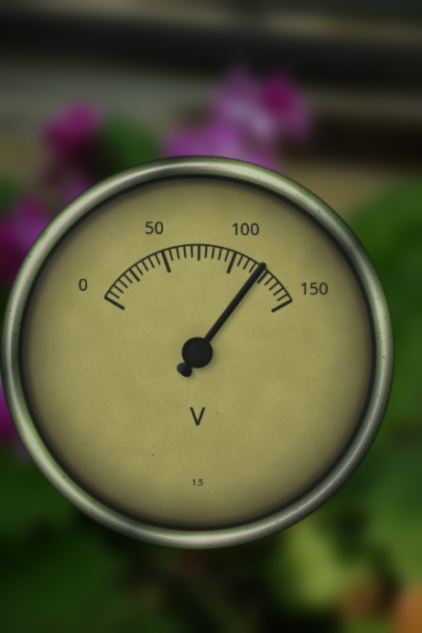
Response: V 120
